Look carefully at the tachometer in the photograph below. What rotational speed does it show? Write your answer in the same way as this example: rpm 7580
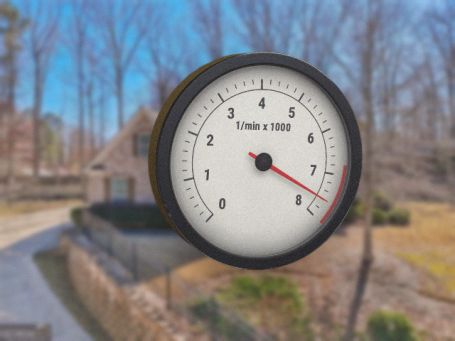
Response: rpm 7600
